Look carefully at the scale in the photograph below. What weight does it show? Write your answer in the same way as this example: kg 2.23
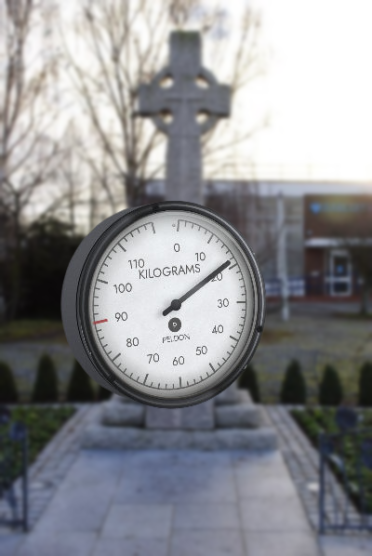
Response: kg 18
